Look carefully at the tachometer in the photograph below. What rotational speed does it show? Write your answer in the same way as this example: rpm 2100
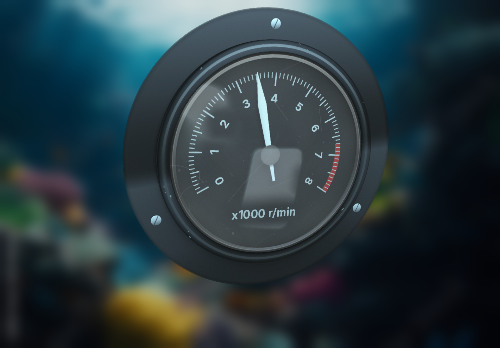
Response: rpm 3500
